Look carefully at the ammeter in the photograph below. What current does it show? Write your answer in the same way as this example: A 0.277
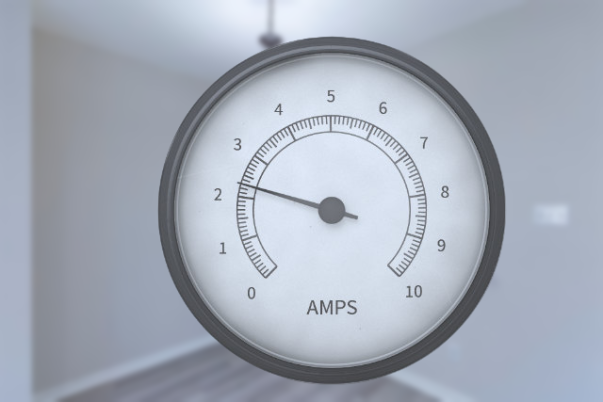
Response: A 2.3
